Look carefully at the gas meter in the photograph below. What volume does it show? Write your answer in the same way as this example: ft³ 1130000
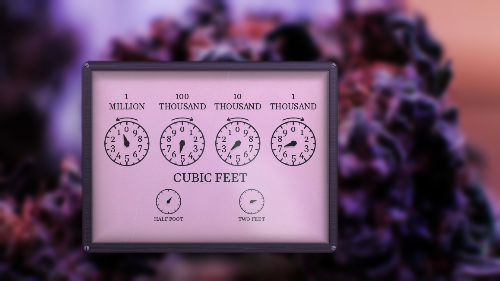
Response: ft³ 53700
